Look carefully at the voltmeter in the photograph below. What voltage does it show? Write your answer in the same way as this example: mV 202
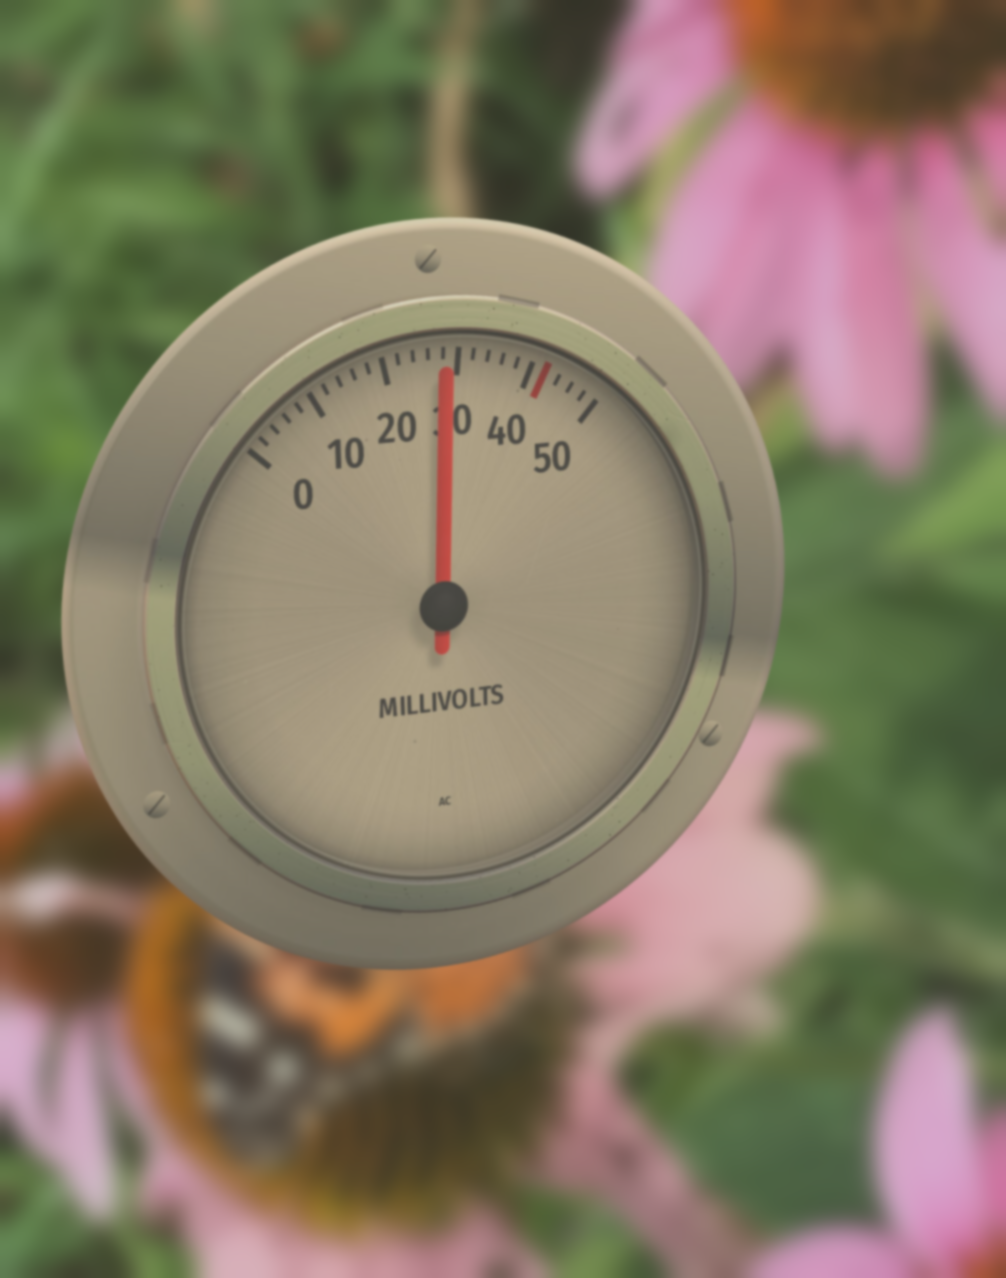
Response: mV 28
